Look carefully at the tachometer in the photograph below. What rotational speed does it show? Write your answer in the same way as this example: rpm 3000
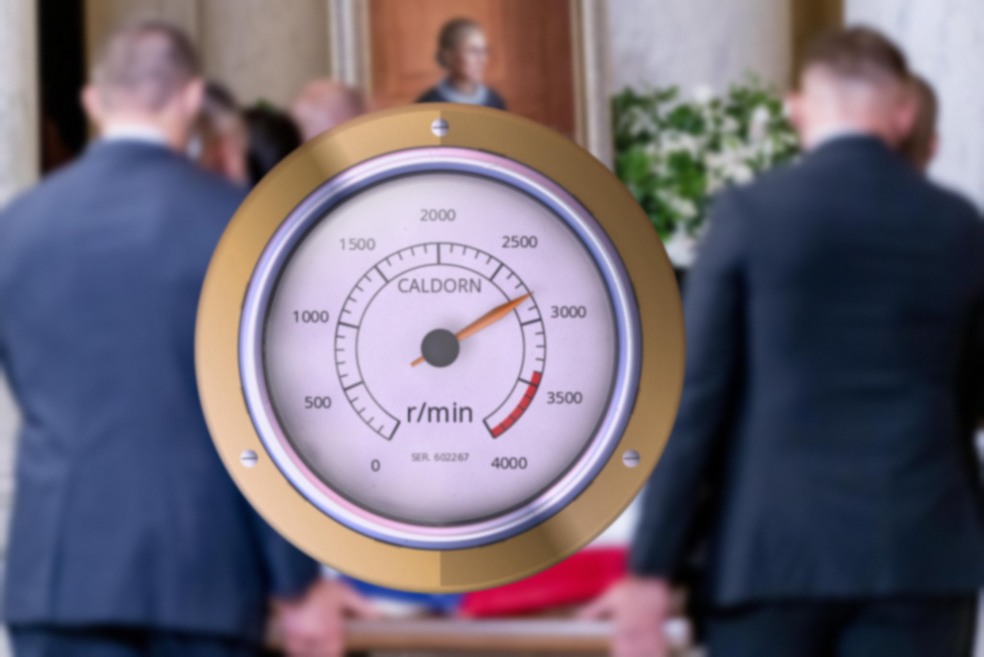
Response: rpm 2800
